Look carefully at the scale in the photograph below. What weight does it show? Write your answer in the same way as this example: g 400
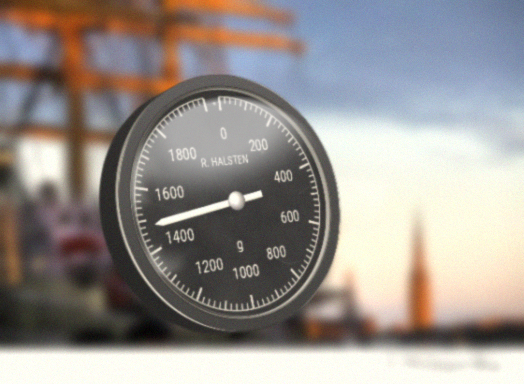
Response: g 1480
